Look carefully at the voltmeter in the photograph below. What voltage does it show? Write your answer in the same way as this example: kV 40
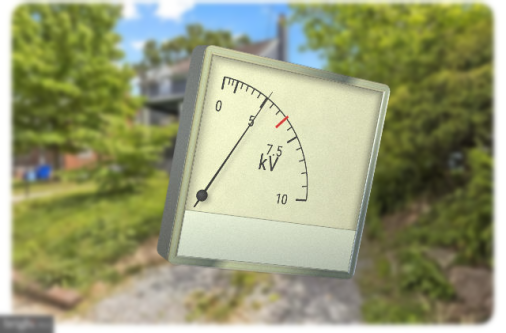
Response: kV 5
